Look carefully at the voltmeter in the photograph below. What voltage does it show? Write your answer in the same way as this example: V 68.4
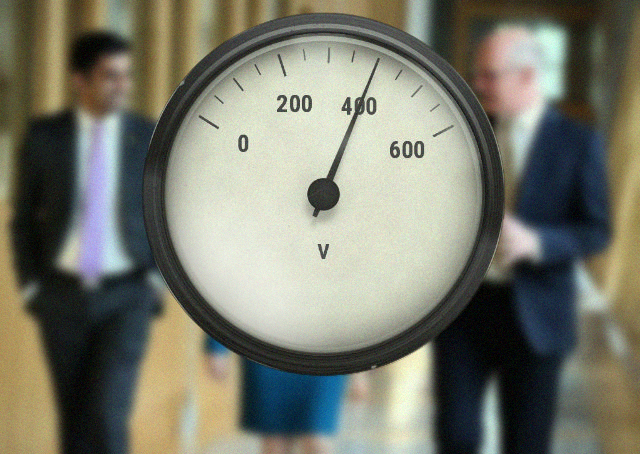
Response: V 400
